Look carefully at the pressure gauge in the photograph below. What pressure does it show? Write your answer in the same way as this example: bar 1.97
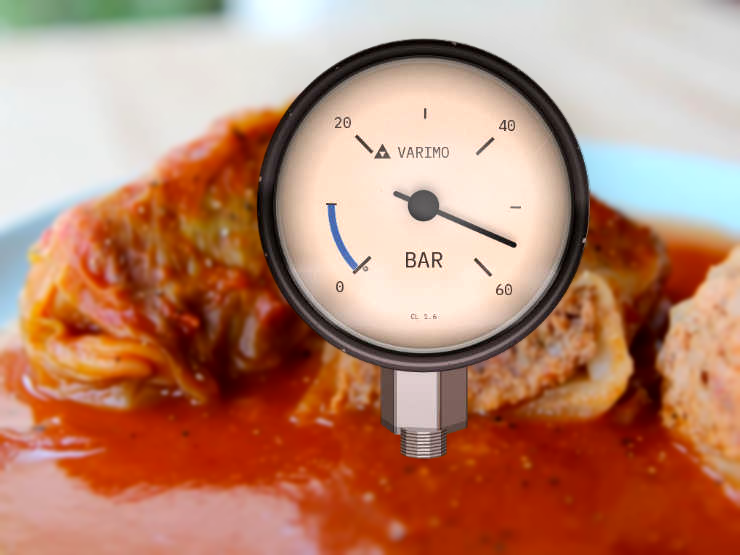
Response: bar 55
